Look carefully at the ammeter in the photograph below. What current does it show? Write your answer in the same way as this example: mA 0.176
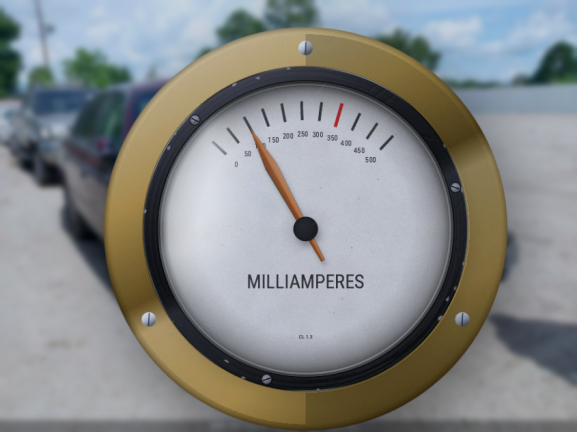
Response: mA 100
